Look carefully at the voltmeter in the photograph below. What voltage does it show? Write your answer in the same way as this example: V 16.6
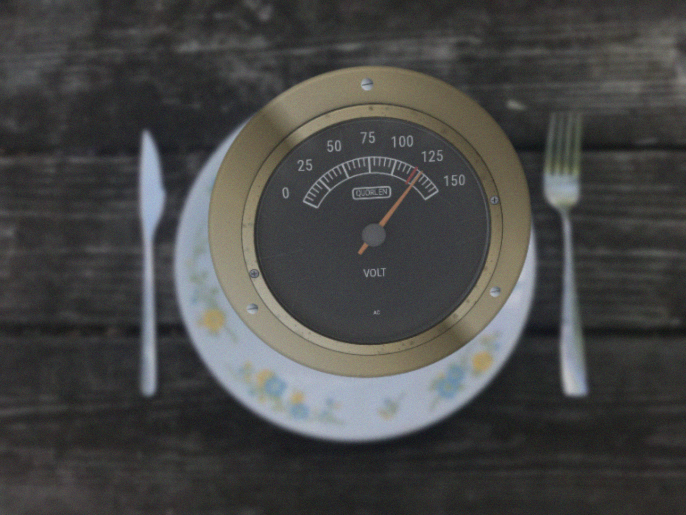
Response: V 125
